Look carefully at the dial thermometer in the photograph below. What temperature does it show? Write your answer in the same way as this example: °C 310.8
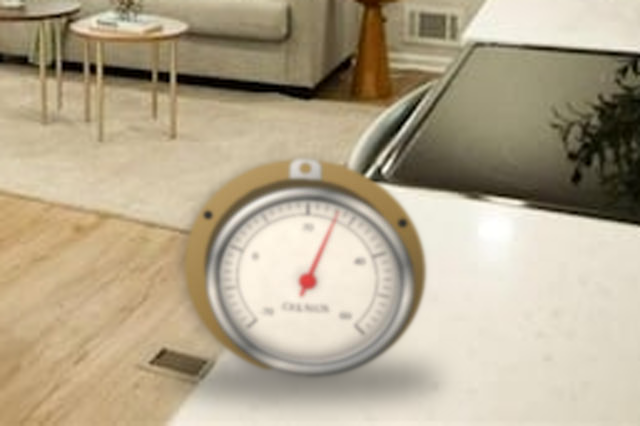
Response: °C 26
